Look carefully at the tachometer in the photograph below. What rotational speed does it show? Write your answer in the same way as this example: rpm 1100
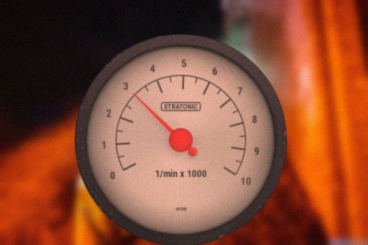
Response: rpm 3000
